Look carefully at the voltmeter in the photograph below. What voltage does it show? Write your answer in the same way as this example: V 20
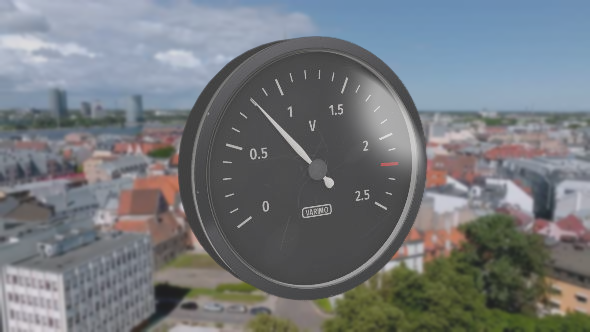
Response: V 0.8
